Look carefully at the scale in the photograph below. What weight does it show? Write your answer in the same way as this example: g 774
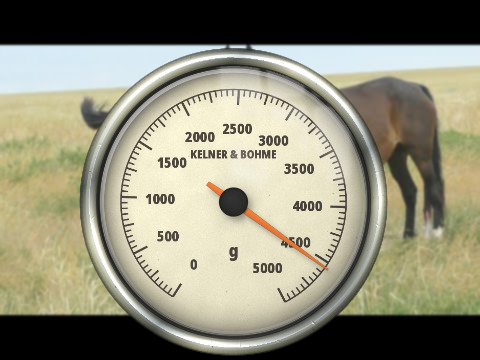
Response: g 4550
